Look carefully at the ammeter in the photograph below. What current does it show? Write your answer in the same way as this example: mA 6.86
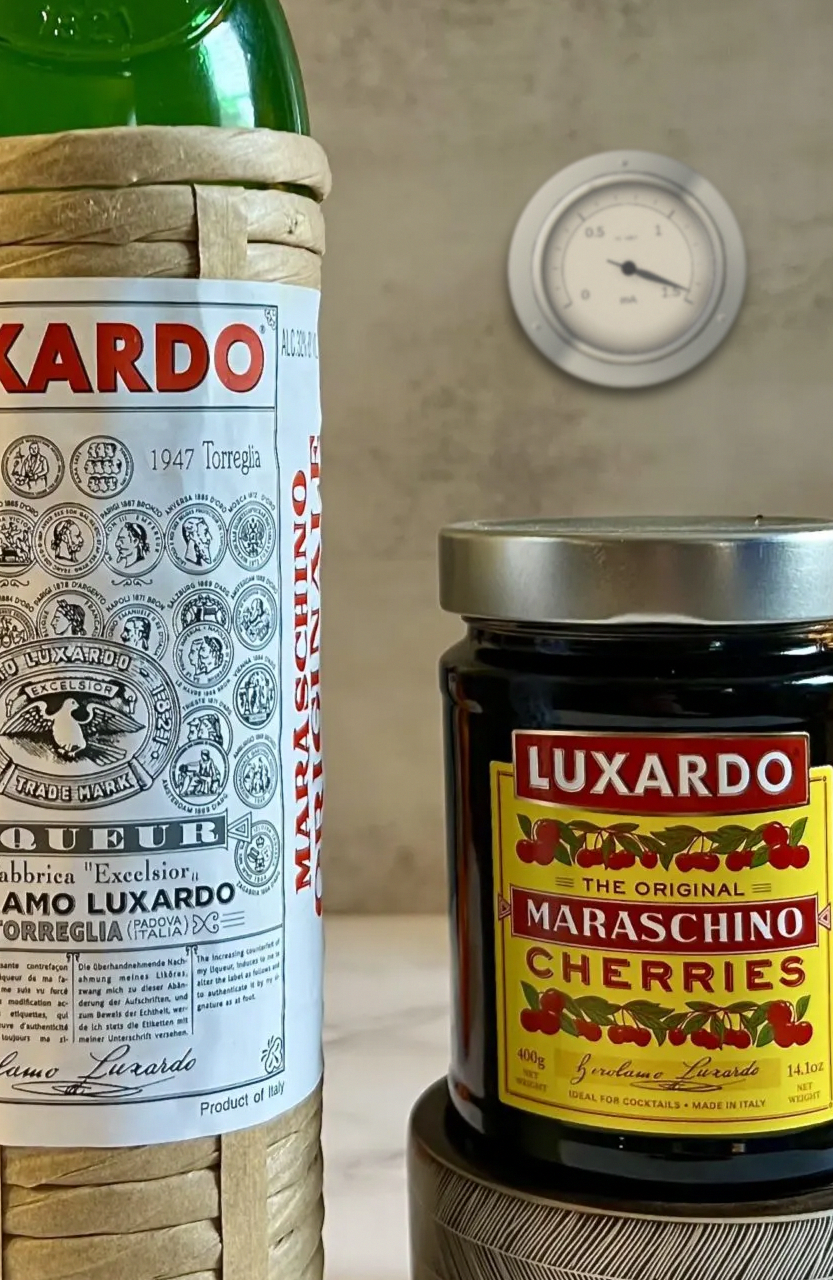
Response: mA 1.45
